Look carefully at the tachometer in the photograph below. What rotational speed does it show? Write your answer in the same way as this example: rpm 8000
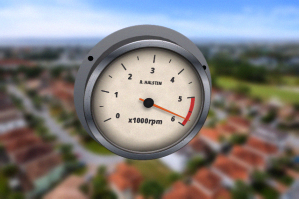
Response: rpm 5750
